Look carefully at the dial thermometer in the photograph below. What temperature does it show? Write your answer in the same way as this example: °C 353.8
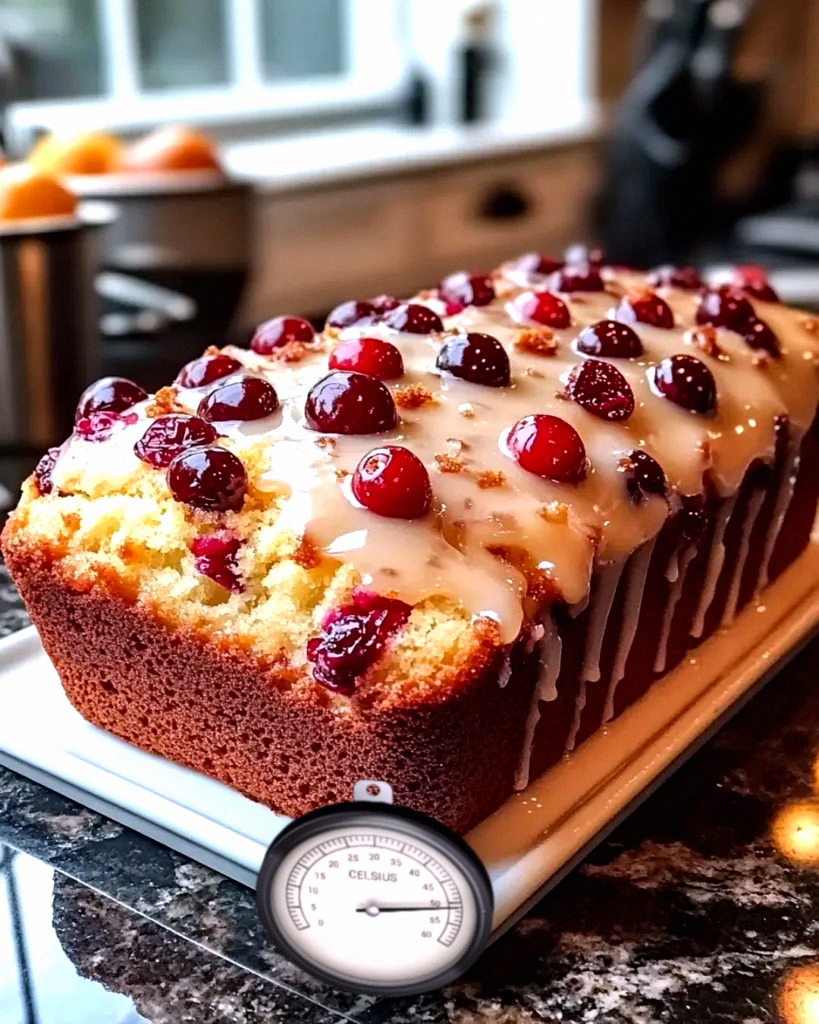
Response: °C 50
